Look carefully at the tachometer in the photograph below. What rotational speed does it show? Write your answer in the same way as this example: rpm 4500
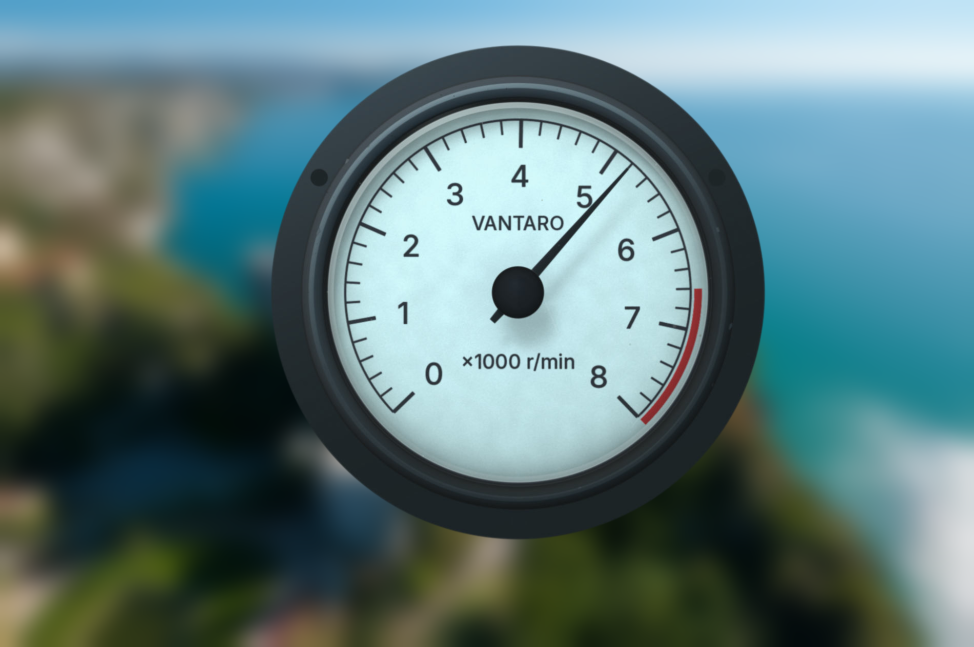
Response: rpm 5200
